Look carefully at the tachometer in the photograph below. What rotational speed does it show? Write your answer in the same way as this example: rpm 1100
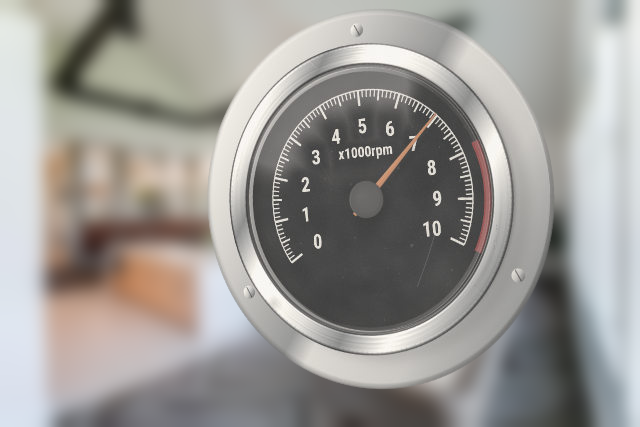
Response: rpm 7000
